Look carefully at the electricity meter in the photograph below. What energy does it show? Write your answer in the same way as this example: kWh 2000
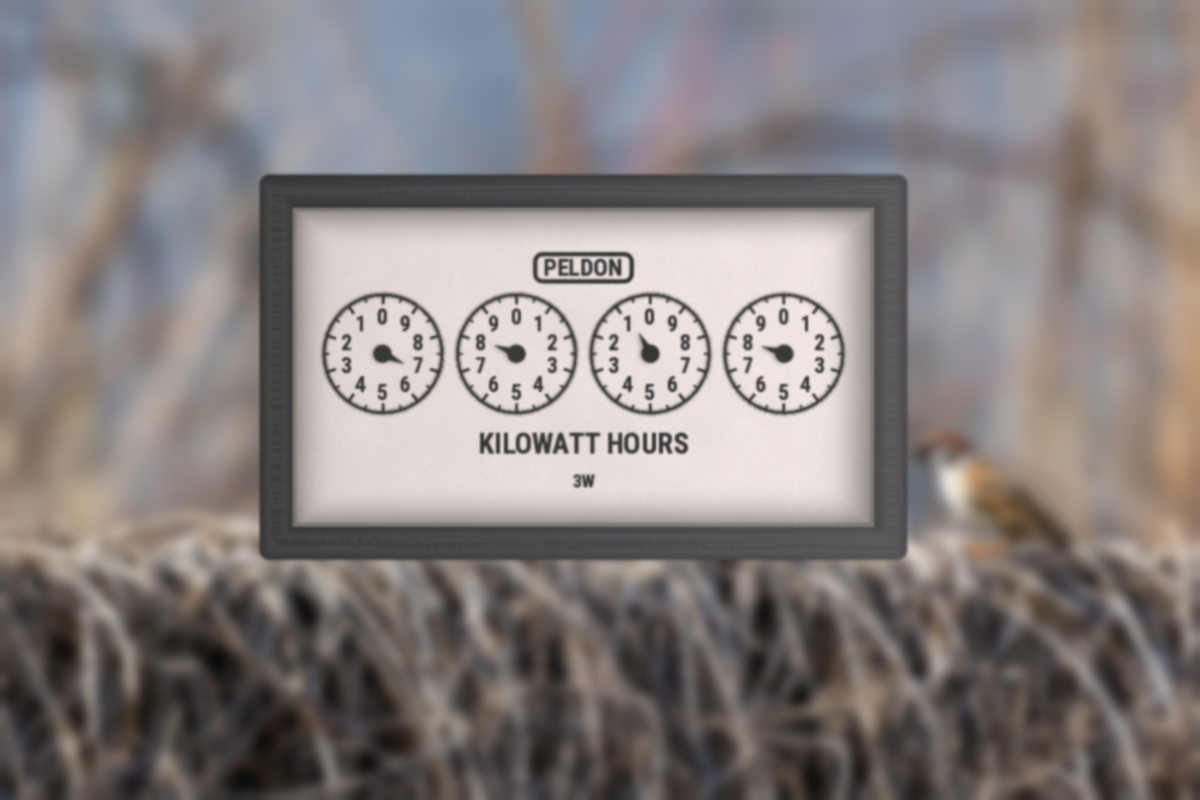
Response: kWh 6808
